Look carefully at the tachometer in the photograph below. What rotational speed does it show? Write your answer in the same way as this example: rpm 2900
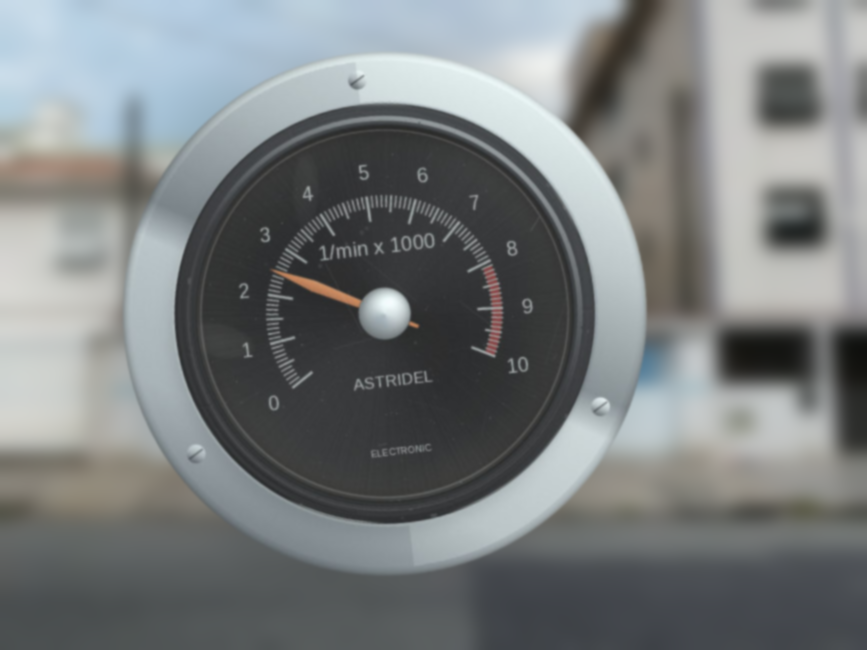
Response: rpm 2500
